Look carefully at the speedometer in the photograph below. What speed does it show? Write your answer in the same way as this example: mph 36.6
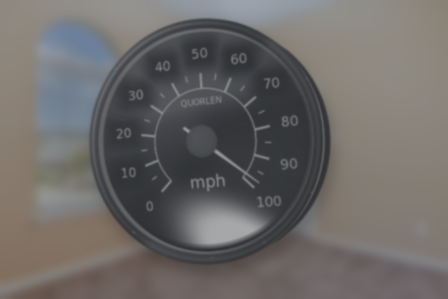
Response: mph 97.5
